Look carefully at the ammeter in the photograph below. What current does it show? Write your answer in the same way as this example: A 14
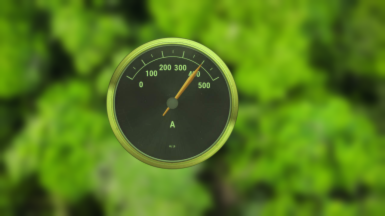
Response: A 400
